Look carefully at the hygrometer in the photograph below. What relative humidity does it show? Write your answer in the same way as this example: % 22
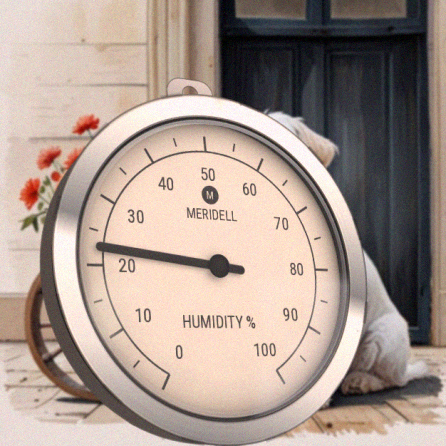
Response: % 22.5
